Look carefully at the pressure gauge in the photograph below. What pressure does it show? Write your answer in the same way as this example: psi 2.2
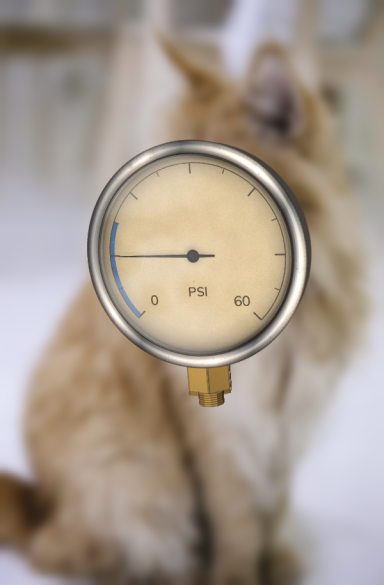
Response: psi 10
